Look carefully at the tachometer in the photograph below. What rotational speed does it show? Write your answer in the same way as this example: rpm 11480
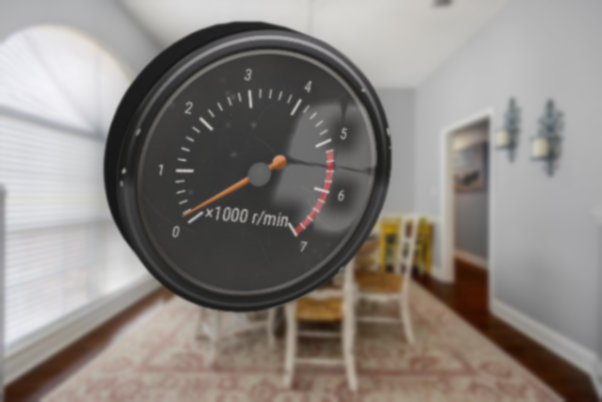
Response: rpm 200
